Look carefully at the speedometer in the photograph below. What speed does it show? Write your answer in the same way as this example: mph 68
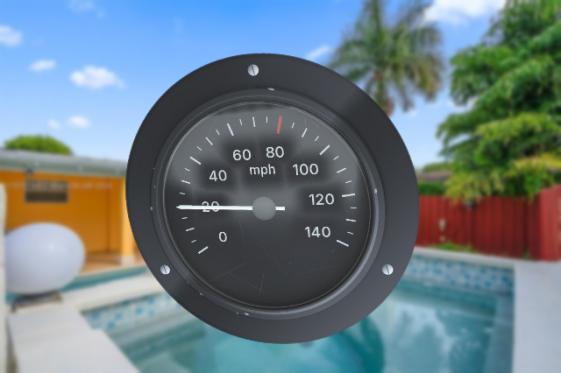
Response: mph 20
